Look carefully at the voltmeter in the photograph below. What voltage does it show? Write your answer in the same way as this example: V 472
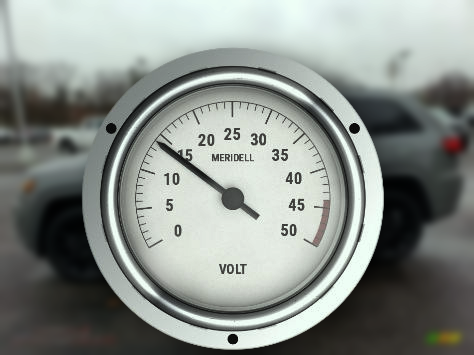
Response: V 14
